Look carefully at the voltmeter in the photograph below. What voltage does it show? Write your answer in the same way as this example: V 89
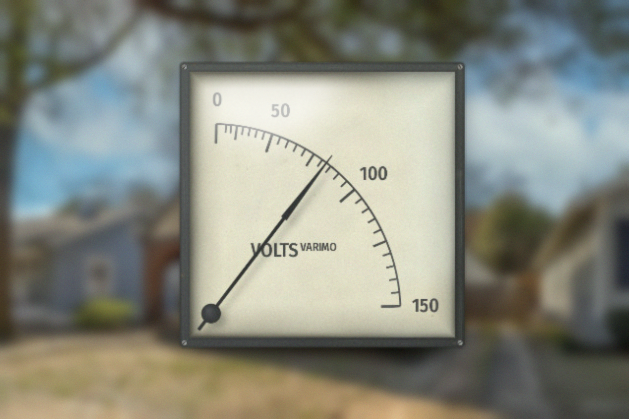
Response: V 82.5
